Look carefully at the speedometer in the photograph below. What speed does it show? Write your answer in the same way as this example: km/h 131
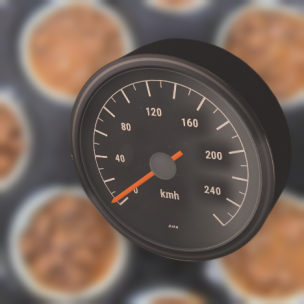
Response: km/h 5
